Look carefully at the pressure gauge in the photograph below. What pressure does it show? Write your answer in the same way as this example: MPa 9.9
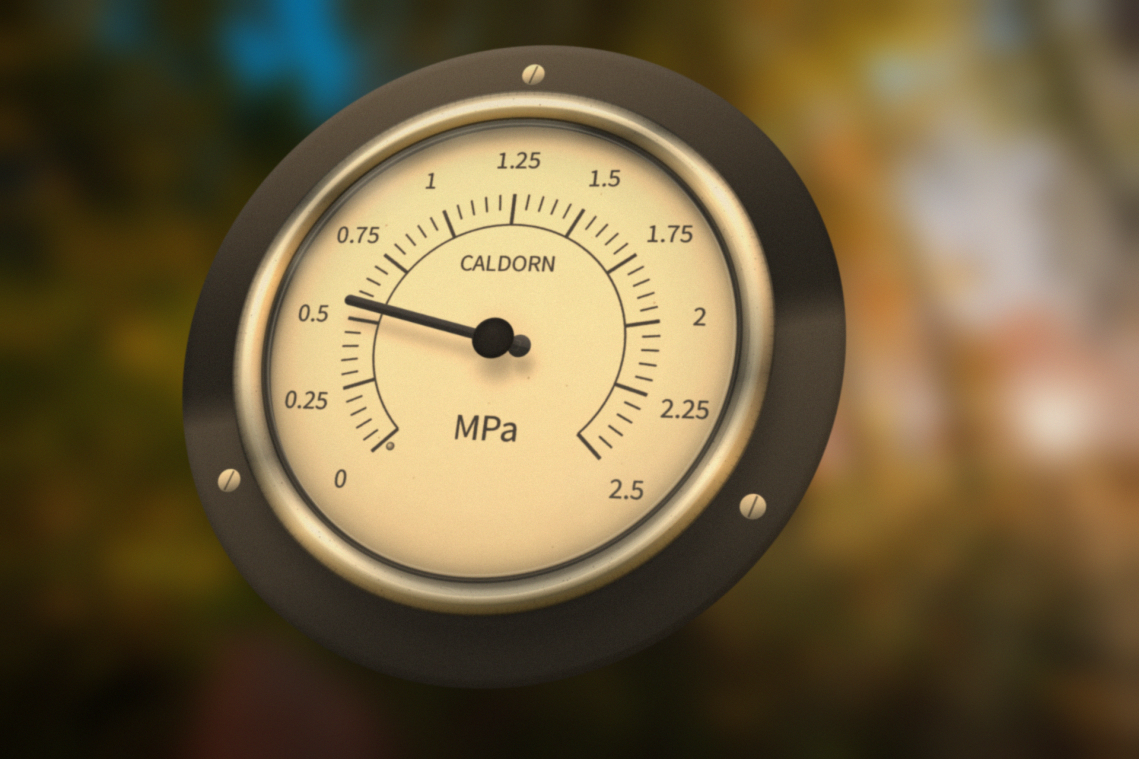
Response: MPa 0.55
